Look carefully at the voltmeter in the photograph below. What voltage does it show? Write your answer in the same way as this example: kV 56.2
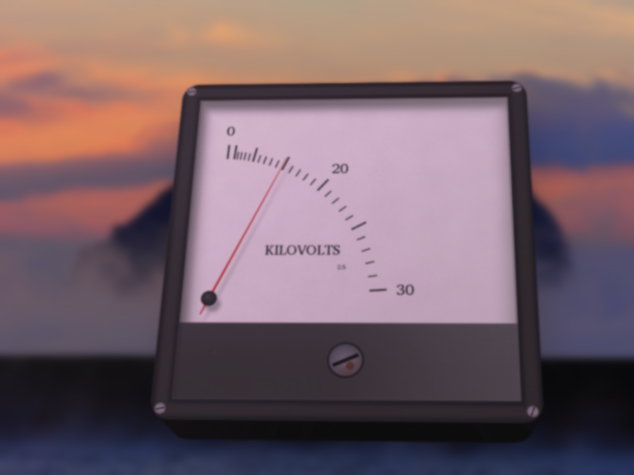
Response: kV 15
